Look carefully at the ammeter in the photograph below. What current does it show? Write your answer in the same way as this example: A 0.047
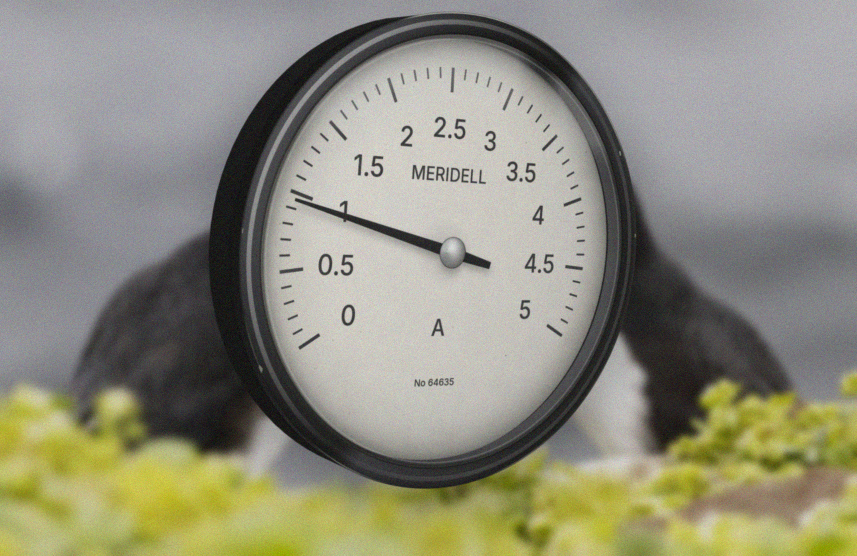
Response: A 0.95
